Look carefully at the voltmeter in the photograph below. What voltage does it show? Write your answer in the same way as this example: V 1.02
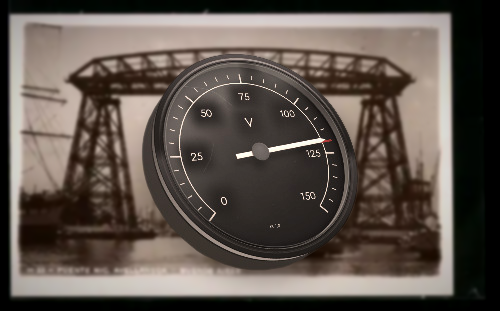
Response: V 120
